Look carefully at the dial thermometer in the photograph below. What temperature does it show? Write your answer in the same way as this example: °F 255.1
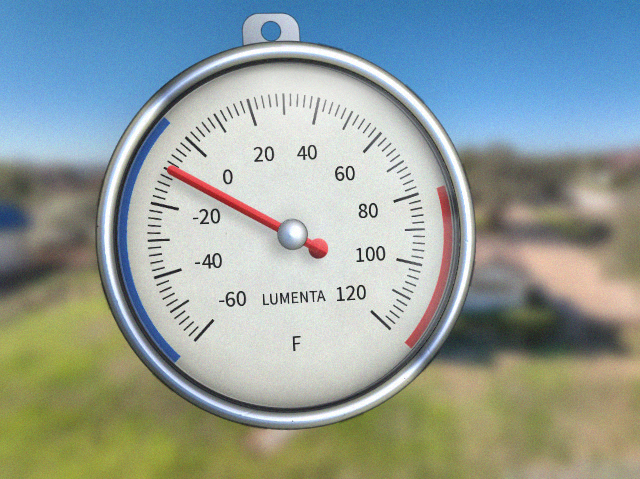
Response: °F -10
